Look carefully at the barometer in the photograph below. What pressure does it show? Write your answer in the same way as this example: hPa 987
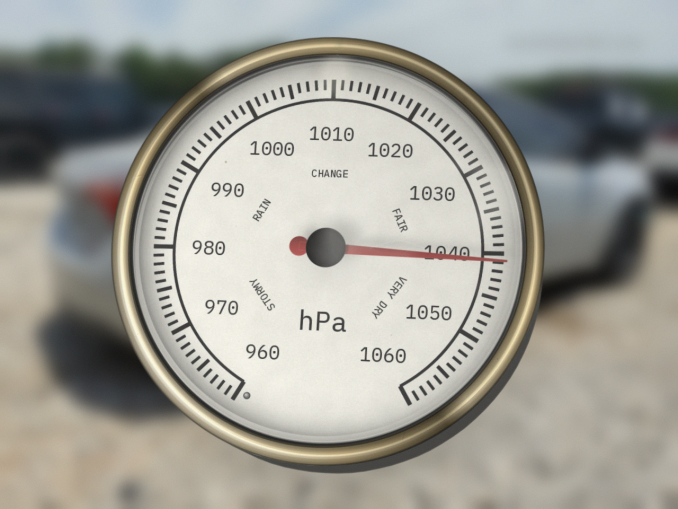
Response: hPa 1041
